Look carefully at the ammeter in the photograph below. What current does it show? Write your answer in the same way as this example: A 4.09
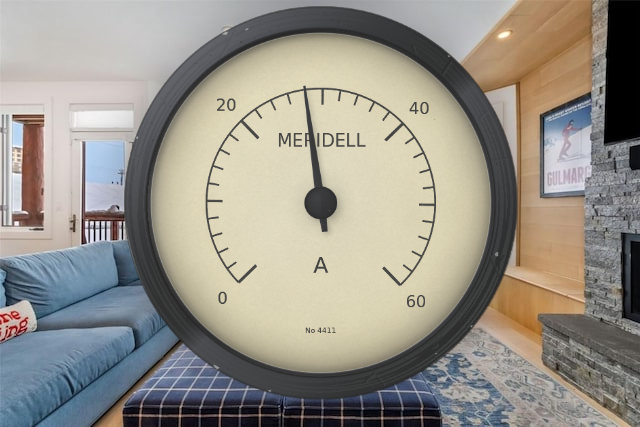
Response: A 28
